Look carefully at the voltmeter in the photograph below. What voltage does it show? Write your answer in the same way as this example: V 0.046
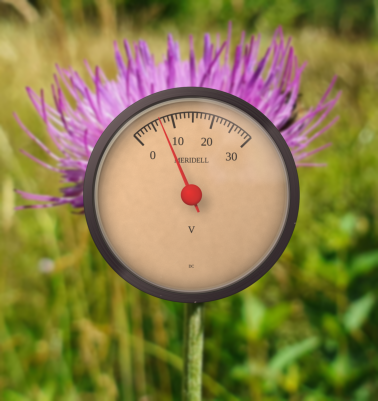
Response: V 7
